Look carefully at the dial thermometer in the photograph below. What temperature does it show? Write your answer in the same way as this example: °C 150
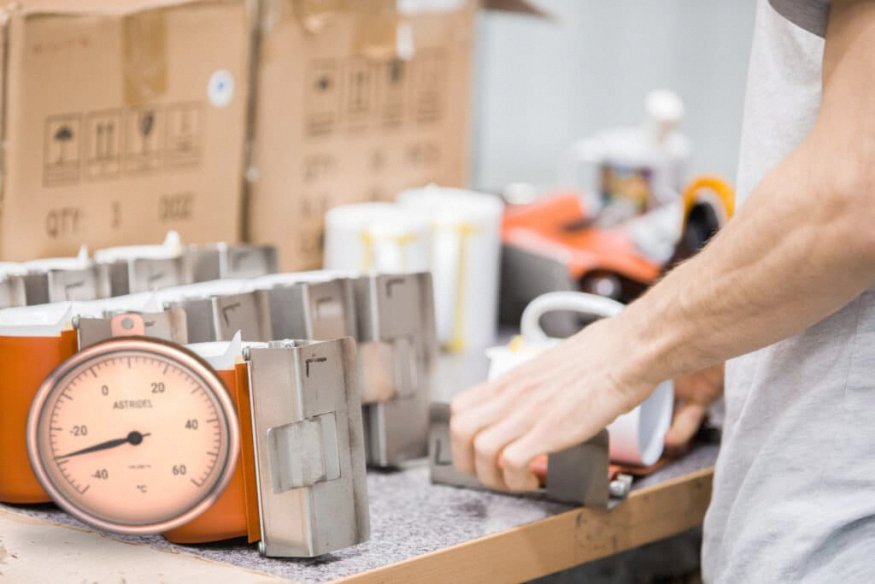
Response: °C -28
